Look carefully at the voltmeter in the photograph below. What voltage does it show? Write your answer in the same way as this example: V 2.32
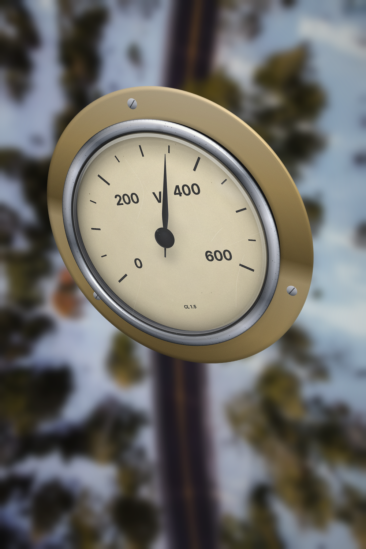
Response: V 350
